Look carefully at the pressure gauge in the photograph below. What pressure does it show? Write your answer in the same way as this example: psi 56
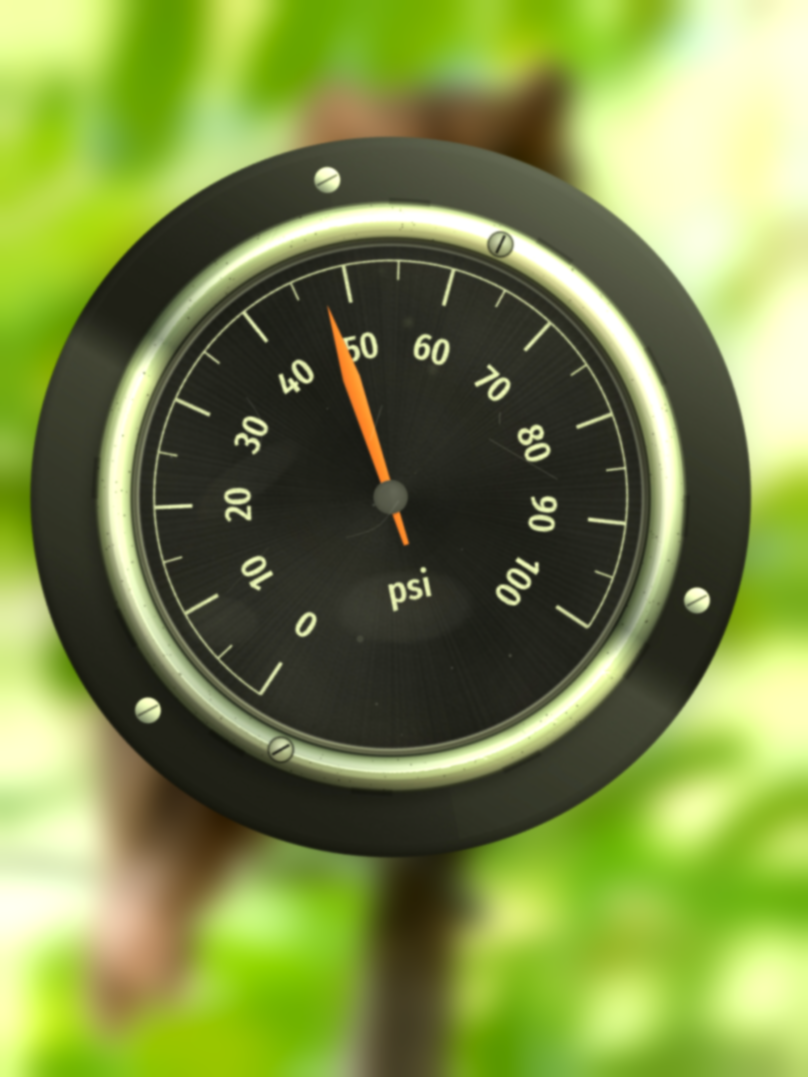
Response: psi 47.5
